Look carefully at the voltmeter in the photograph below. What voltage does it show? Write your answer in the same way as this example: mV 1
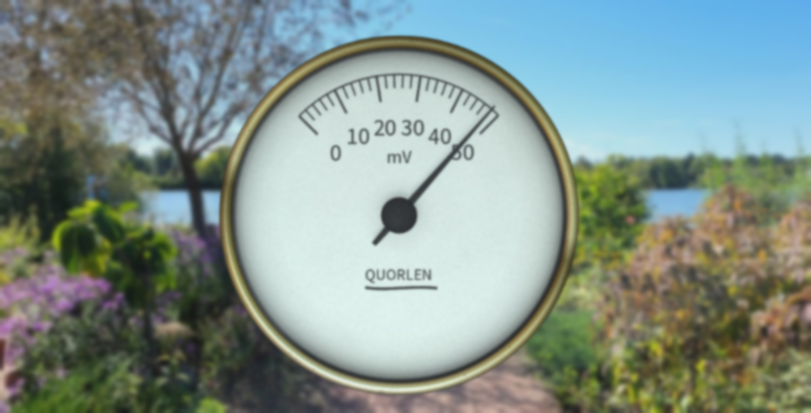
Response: mV 48
